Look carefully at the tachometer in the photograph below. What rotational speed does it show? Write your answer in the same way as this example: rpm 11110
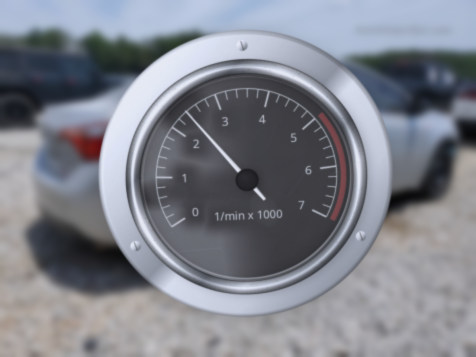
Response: rpm 2400
